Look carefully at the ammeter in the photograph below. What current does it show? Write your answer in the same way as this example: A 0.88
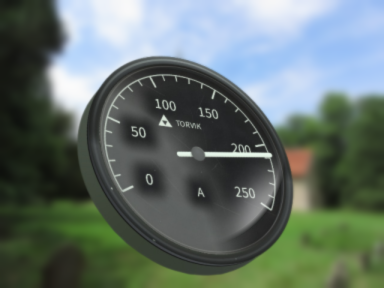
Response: A 210
